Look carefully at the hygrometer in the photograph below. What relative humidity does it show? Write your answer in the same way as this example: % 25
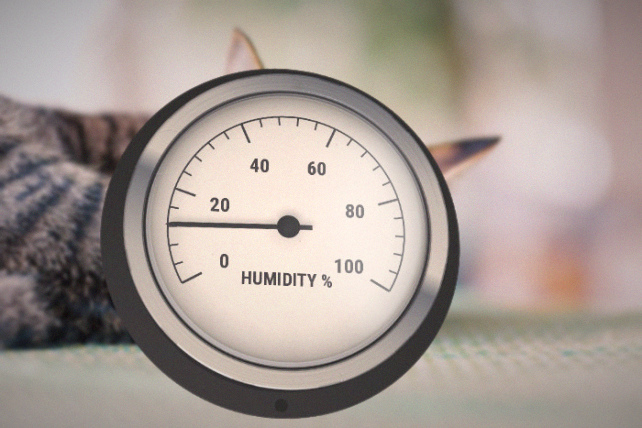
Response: % 12
